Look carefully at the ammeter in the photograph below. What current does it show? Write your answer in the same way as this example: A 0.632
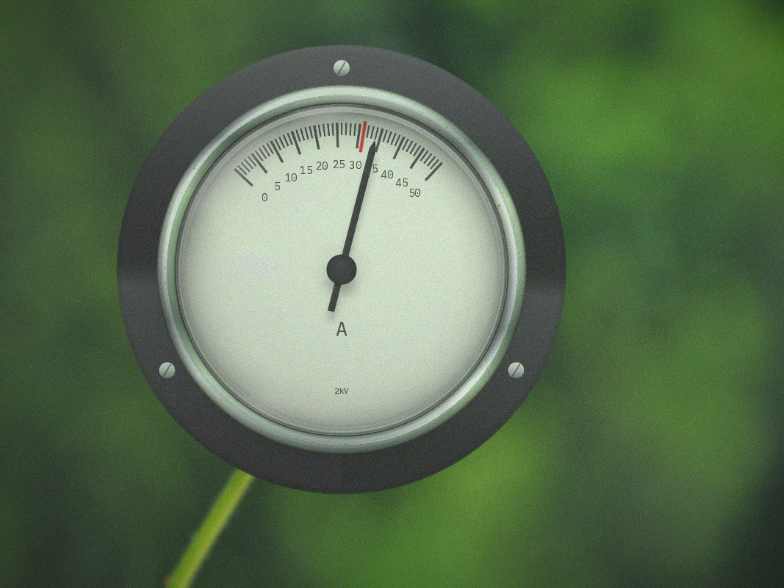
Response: A 34
